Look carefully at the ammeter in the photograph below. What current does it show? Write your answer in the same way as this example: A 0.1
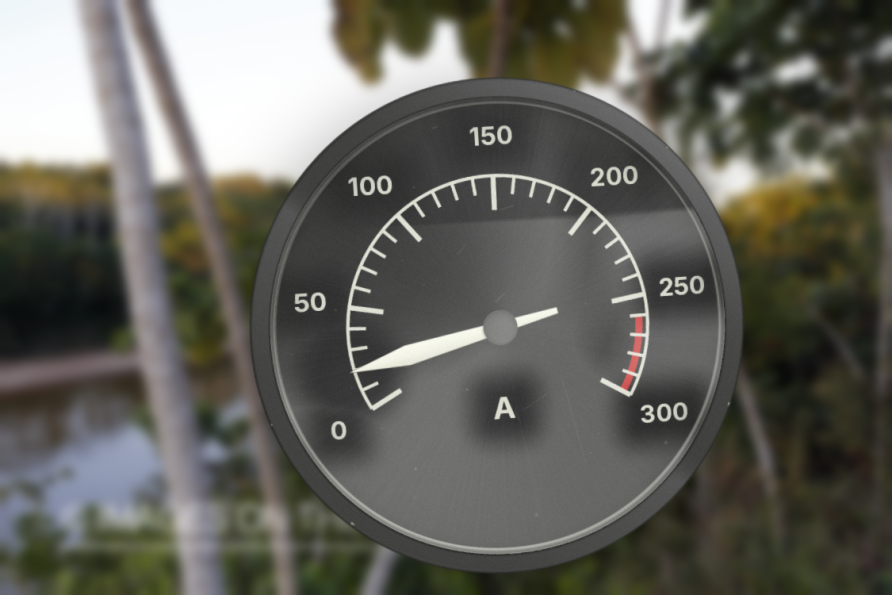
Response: A 20
